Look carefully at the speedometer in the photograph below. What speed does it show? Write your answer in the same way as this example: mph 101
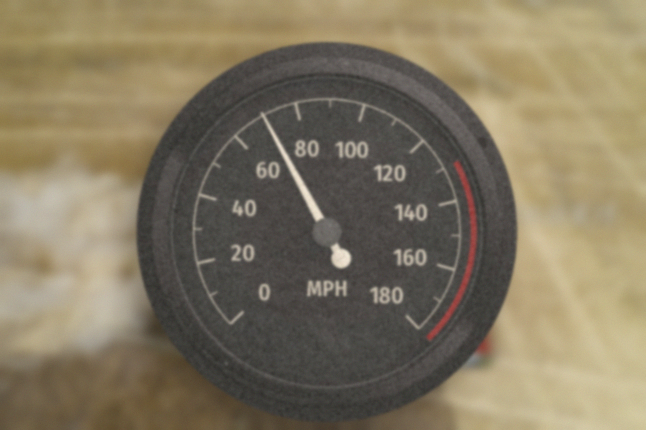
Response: mph 70
